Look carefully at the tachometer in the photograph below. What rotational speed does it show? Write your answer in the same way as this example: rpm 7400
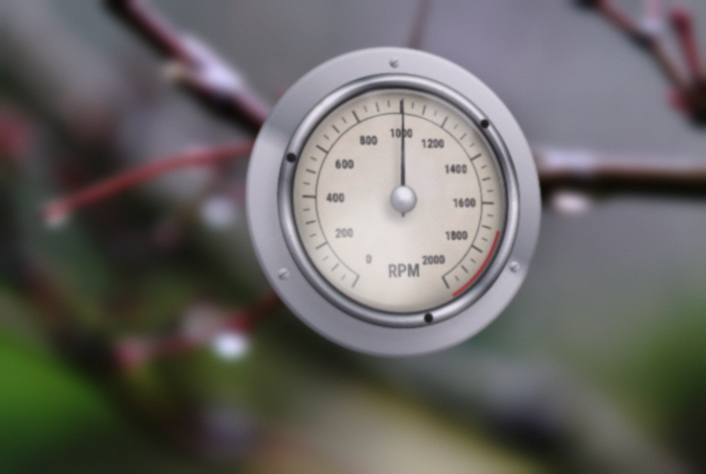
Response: rpm 1000
